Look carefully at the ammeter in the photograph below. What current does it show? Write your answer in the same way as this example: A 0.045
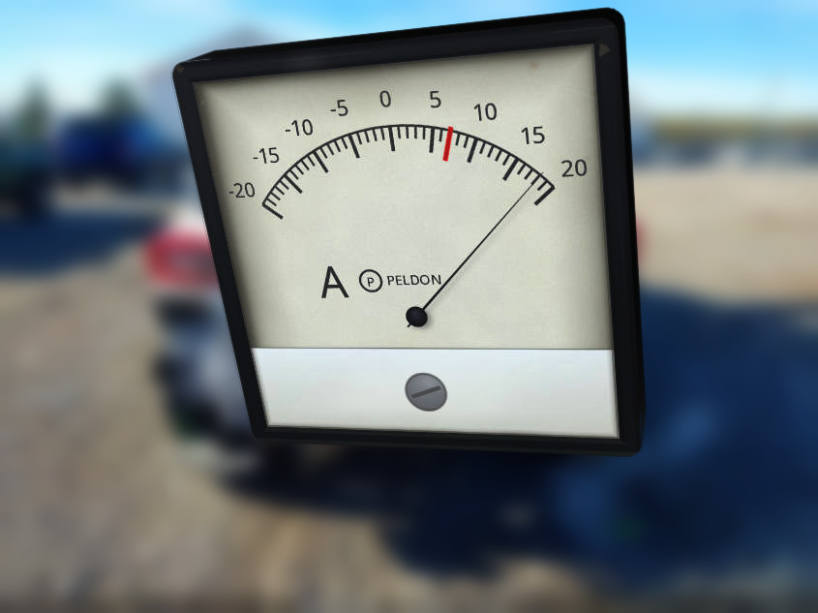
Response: A 18
